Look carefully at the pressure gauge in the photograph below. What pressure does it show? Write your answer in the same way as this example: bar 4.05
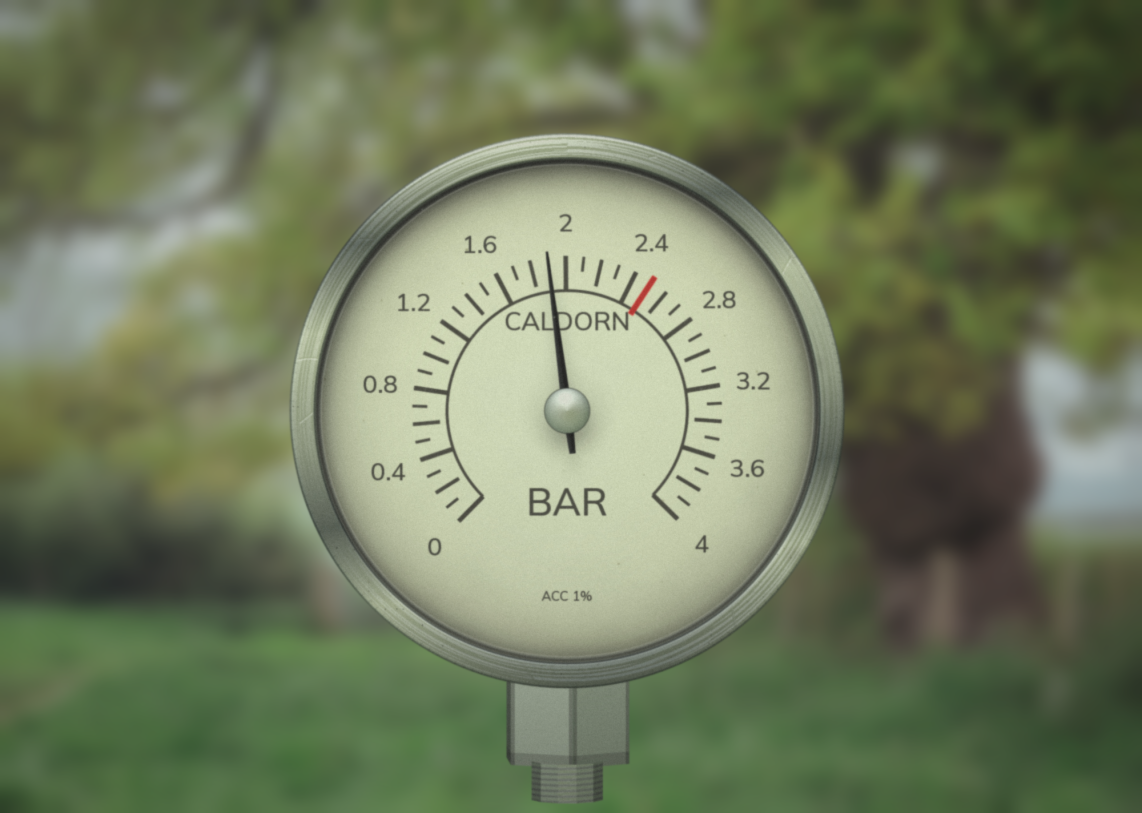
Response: bar 1.9
